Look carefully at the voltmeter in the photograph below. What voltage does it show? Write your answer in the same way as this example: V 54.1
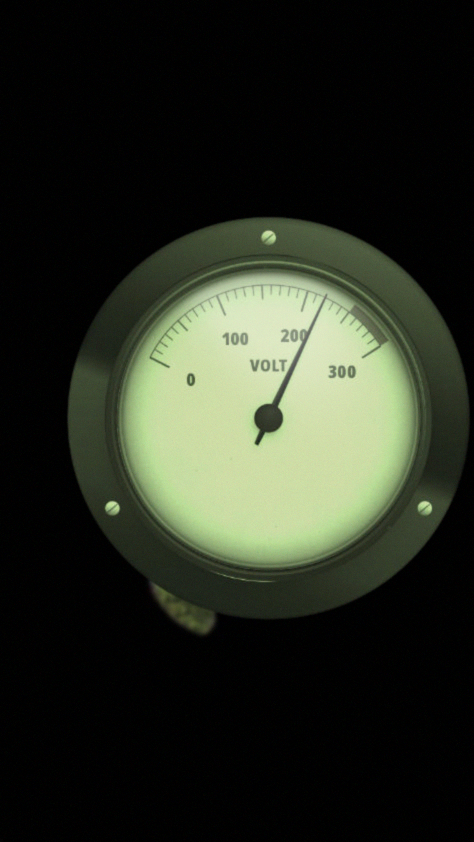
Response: V 220
